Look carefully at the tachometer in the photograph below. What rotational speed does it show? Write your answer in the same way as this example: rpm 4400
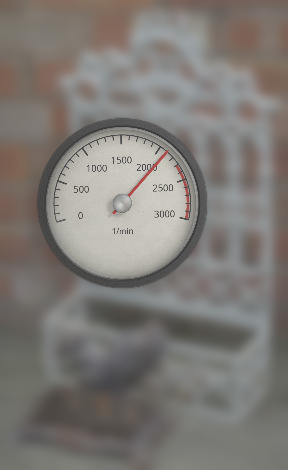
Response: rpm 2100
